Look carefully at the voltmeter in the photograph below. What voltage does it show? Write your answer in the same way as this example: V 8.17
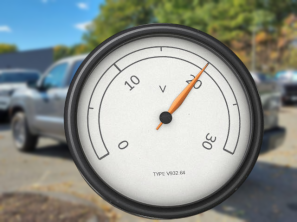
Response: V 20
